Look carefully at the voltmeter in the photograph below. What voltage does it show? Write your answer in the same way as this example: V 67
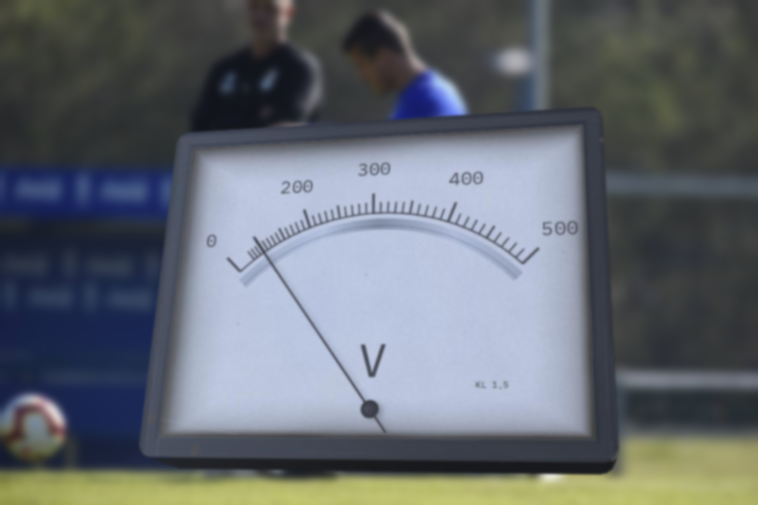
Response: V 100
